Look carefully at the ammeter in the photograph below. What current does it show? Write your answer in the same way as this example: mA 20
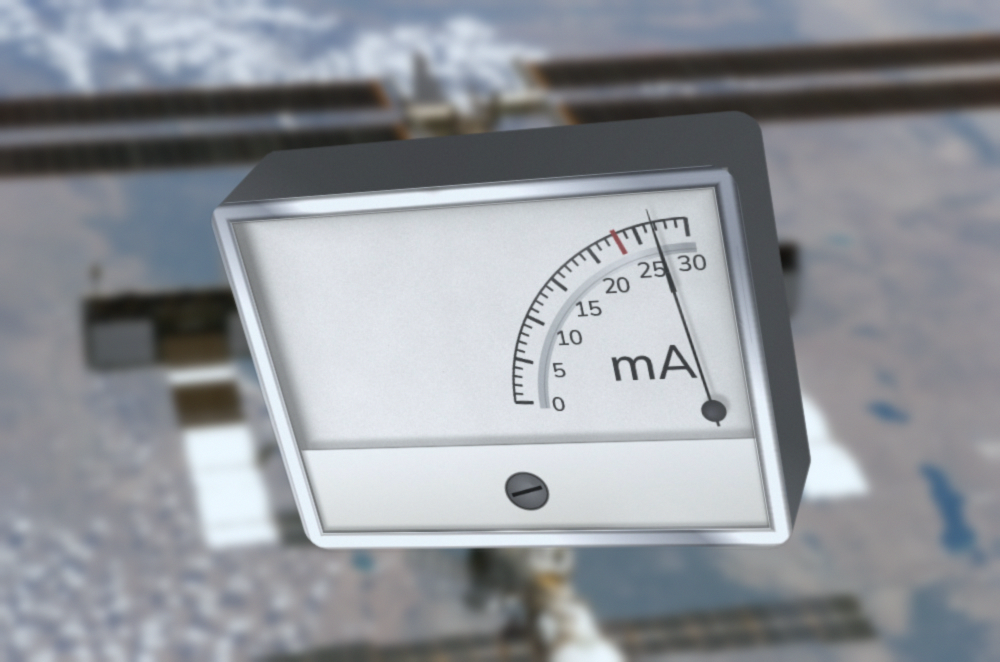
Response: mA 27
